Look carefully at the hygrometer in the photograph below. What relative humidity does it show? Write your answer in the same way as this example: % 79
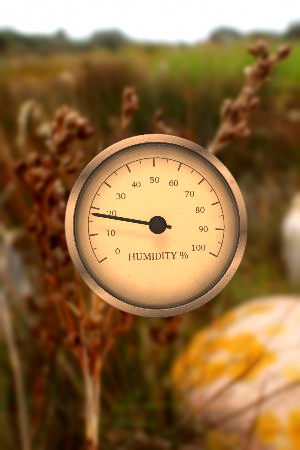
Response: % 17.5
